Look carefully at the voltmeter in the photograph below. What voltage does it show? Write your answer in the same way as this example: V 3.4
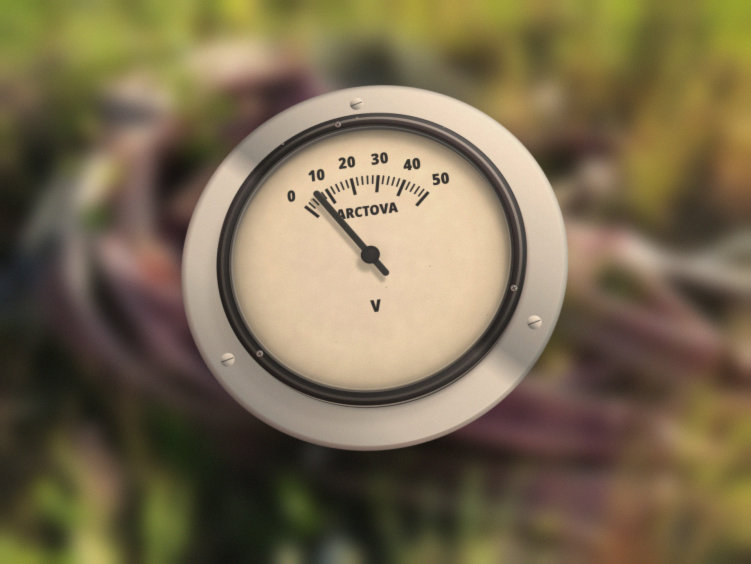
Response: V 6
